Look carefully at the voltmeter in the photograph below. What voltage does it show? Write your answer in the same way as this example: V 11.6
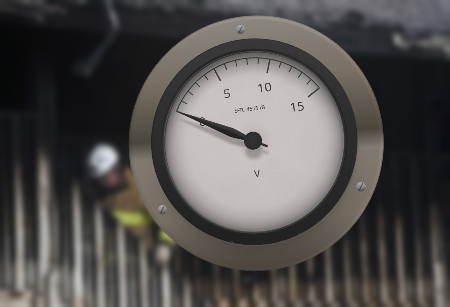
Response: V 0
